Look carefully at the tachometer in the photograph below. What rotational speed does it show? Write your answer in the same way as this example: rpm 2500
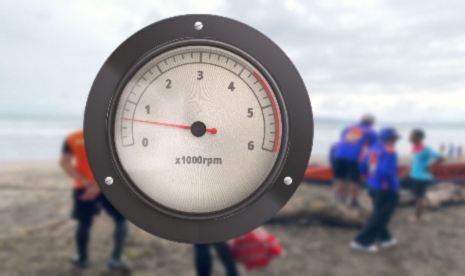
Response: rpm 600
